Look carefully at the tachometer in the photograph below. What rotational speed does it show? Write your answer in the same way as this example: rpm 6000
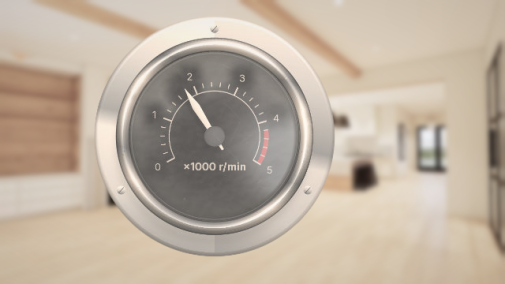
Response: rpm 1800
